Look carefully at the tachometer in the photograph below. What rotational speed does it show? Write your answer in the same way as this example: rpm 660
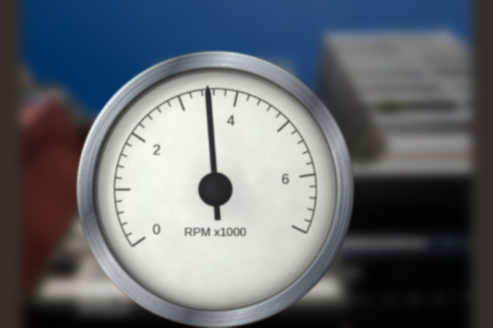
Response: rpm 3500
